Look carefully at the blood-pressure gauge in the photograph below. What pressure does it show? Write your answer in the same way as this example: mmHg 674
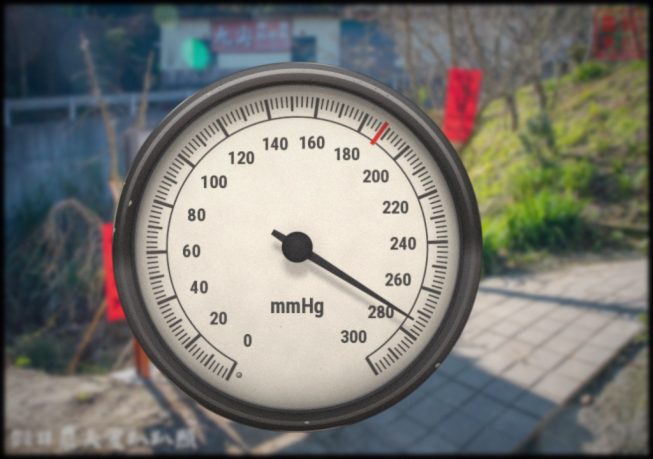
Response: mmHg 274
